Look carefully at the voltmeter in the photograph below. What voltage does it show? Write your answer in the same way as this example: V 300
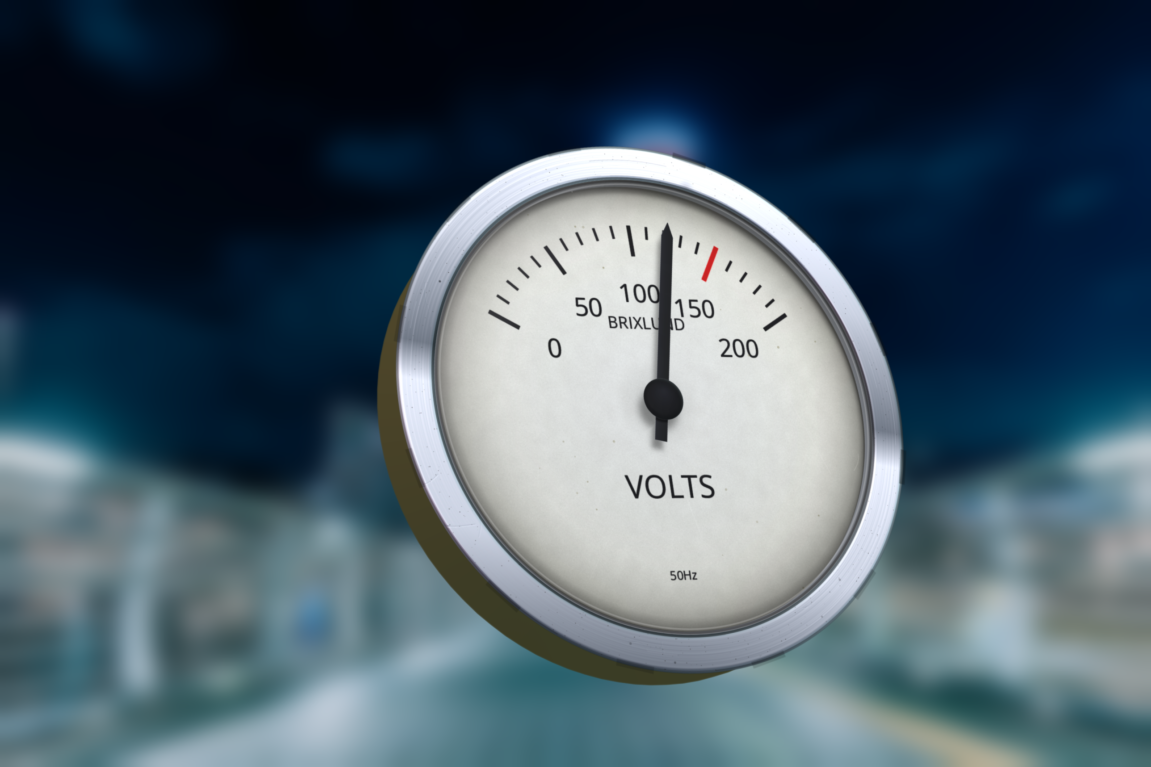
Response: V 120
